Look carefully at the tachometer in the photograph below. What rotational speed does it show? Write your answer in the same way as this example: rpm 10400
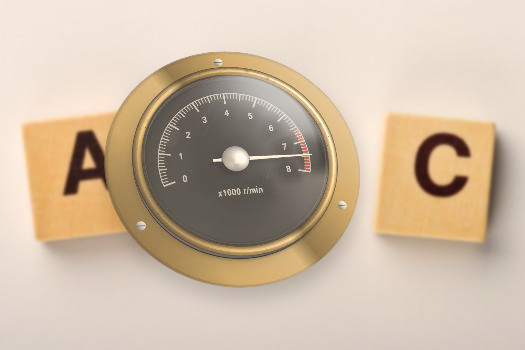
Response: rpm 7500
